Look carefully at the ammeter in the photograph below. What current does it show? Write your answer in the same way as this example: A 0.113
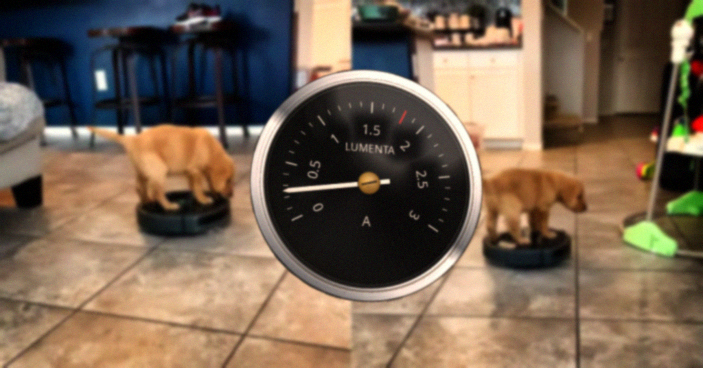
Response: A 0.25
